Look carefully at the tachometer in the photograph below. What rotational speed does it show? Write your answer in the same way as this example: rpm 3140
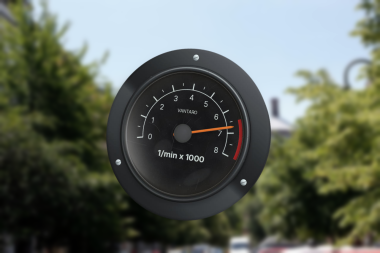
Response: rpm 6750
